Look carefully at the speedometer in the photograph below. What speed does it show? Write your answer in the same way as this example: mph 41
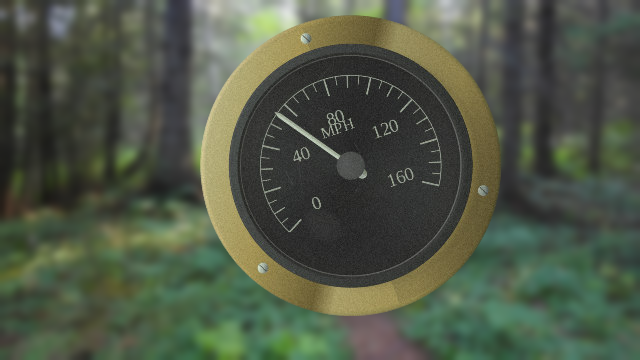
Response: mph 55
